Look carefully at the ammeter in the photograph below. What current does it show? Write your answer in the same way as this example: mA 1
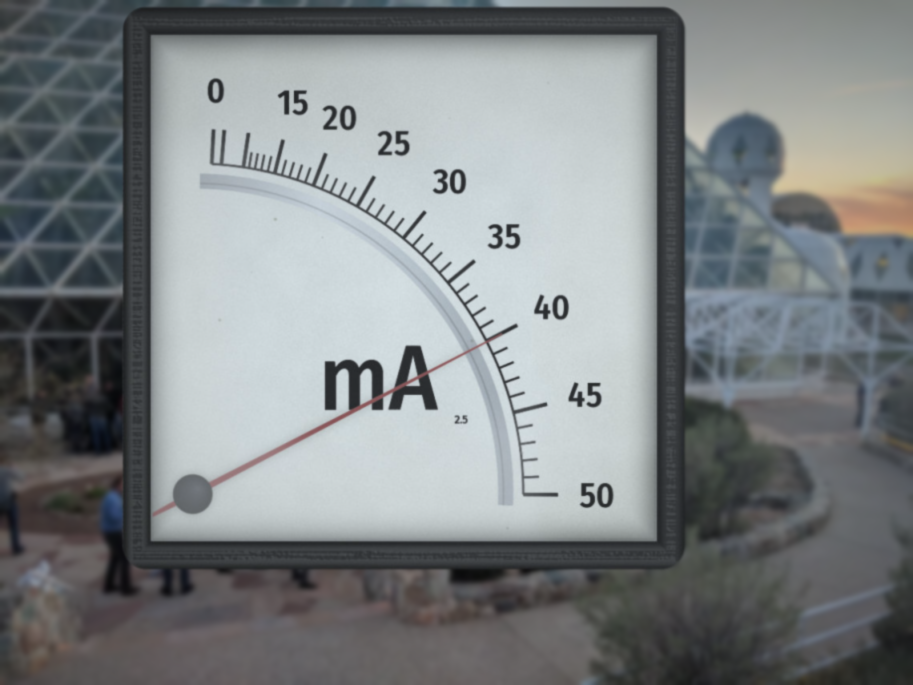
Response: mA 40
